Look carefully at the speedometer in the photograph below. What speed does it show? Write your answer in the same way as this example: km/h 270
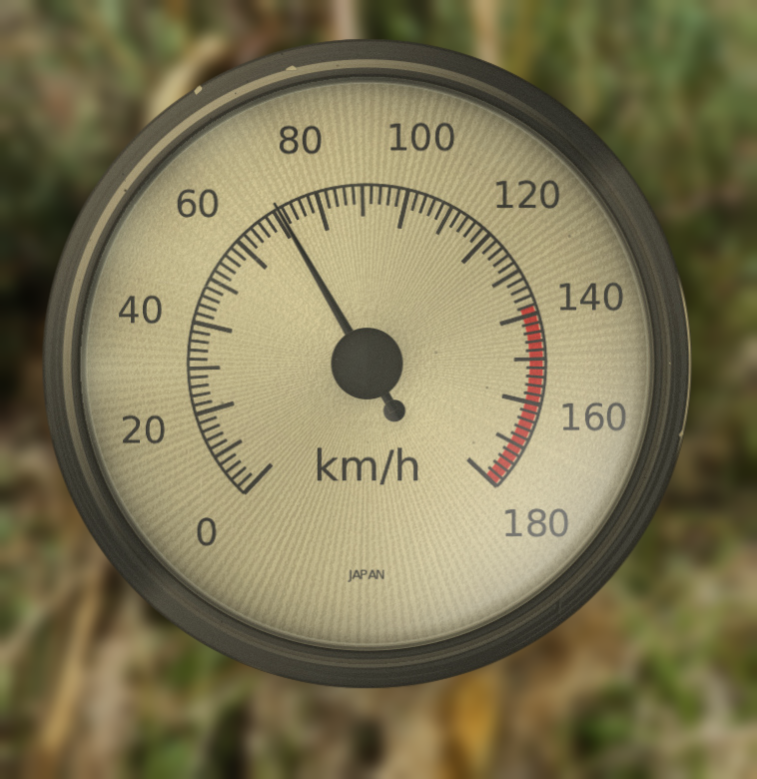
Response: km/h 71
